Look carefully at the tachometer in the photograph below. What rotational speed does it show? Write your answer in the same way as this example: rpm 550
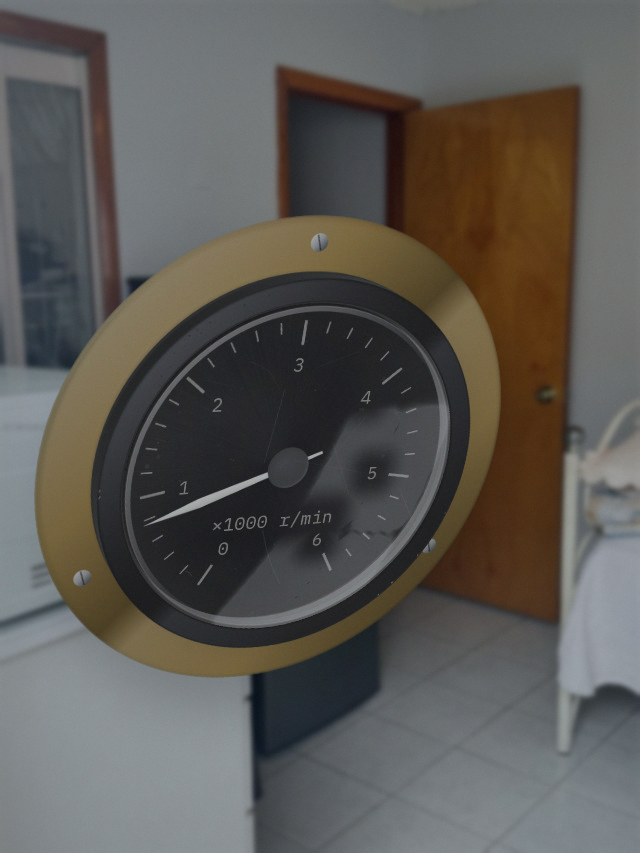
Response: rpm 800
